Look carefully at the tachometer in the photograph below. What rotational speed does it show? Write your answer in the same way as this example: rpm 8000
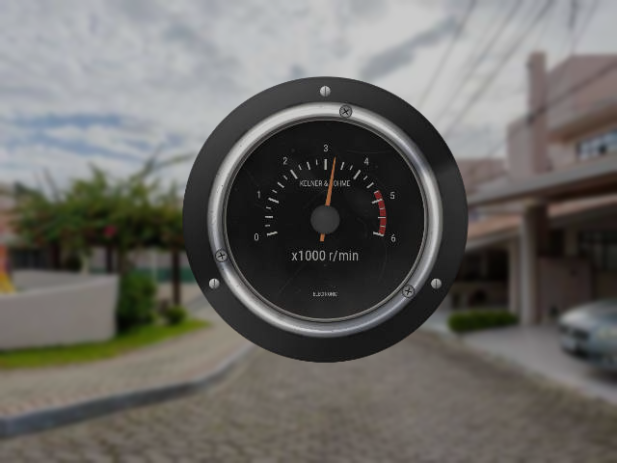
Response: rpm 3250
